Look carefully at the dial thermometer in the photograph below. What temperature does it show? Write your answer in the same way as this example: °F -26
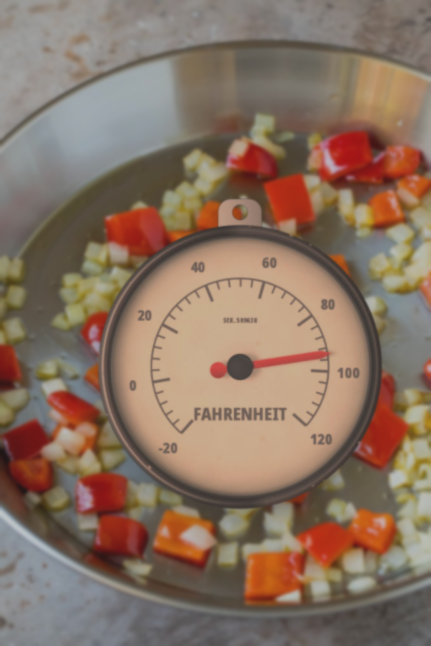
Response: °F 94
